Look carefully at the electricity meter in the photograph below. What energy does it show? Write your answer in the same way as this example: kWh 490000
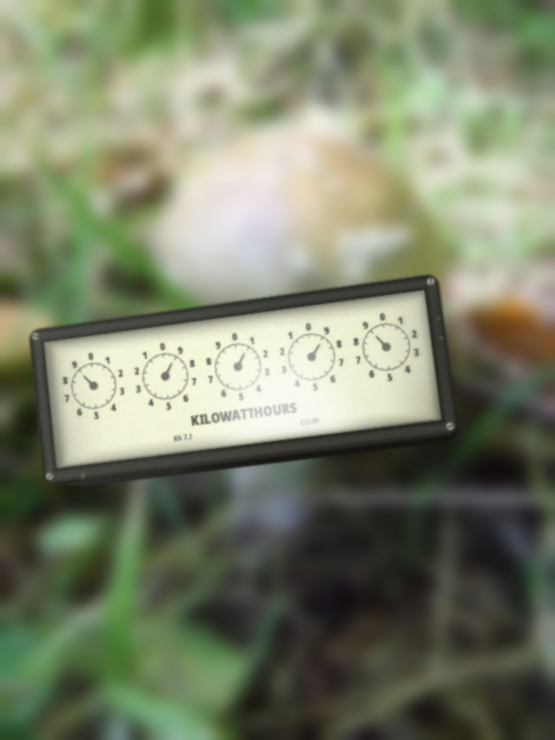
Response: kWh 89089
